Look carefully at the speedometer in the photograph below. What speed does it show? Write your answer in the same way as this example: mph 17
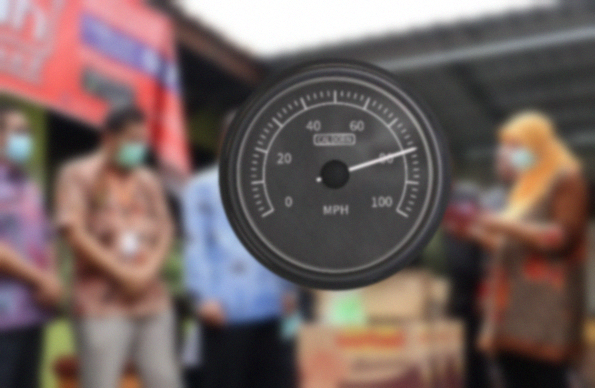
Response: mph 80
